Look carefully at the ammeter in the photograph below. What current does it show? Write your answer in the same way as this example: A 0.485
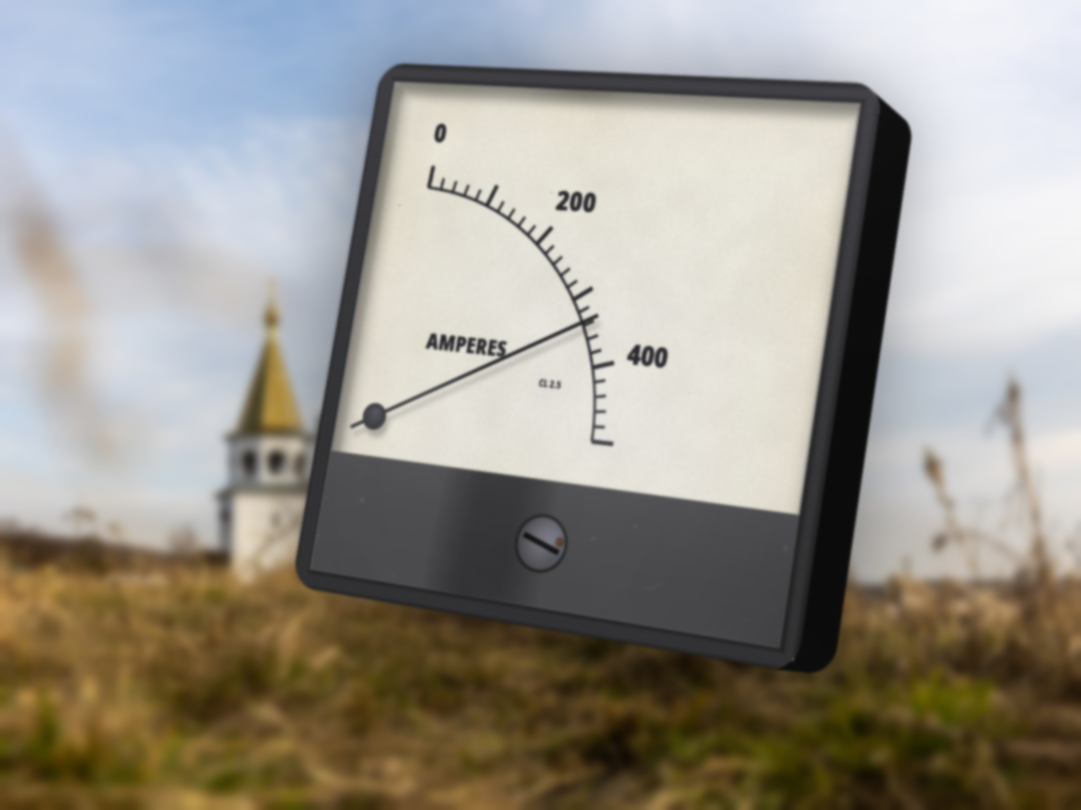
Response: A 340
